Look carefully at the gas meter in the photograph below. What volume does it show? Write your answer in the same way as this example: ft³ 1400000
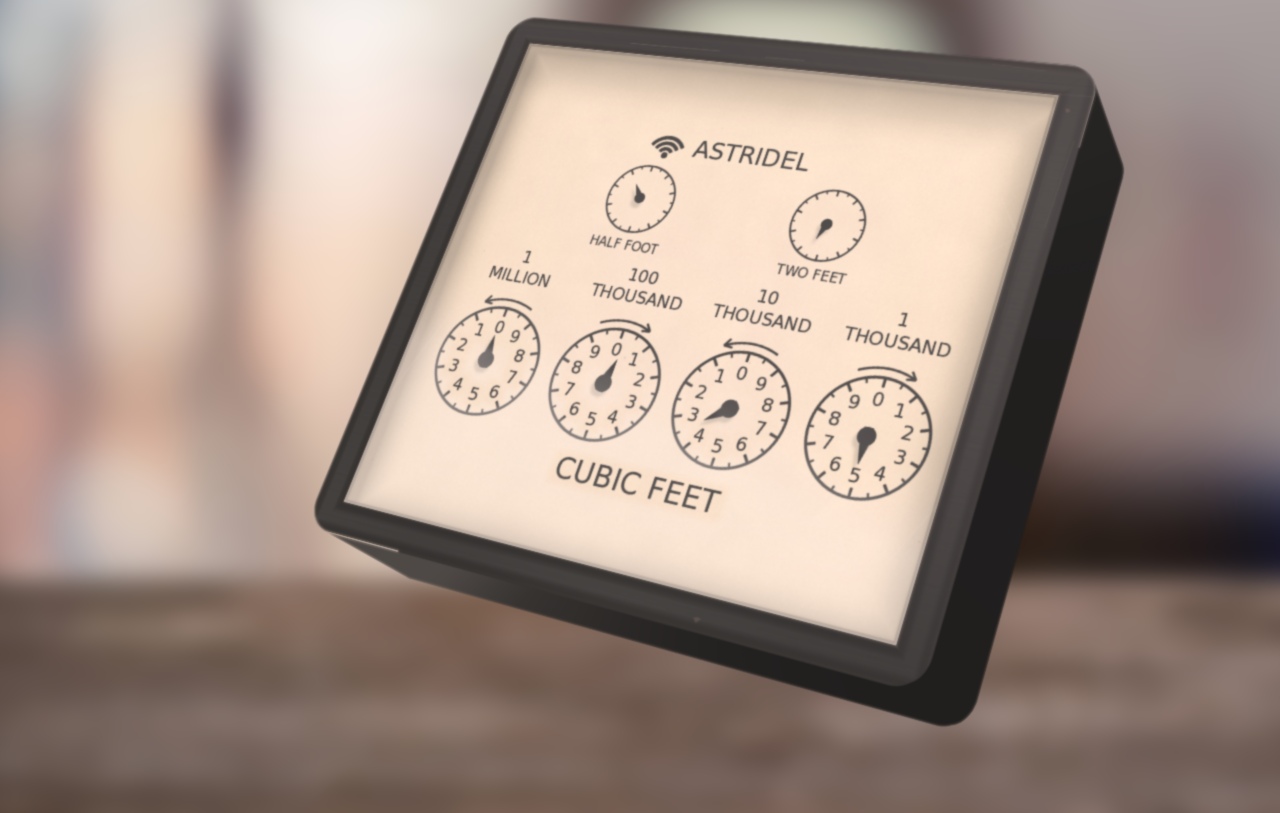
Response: ft³ 3500
